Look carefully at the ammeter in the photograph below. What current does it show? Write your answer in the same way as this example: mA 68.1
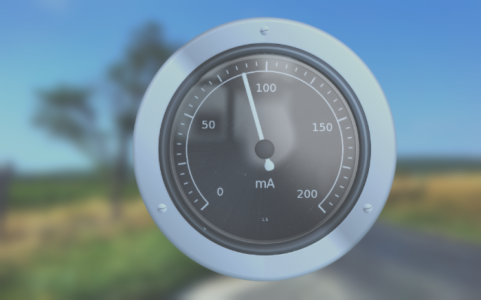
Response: mA 87.5
